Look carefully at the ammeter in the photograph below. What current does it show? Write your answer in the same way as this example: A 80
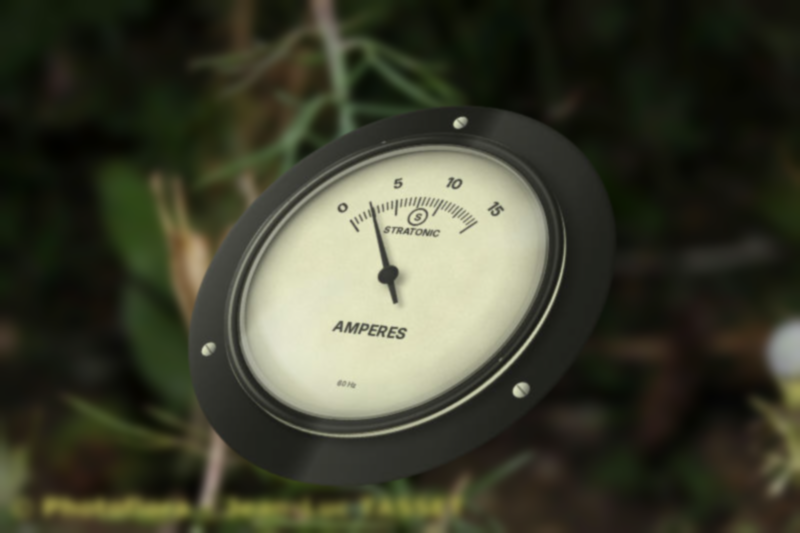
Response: A 2.5
